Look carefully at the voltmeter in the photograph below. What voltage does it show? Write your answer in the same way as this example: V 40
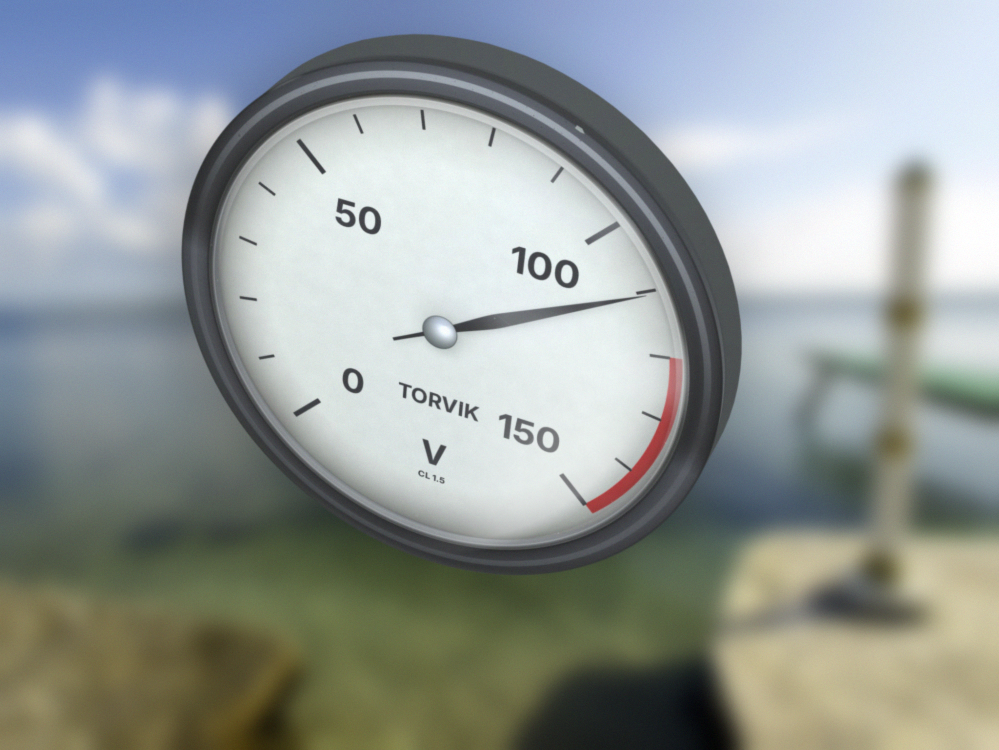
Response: V 110
